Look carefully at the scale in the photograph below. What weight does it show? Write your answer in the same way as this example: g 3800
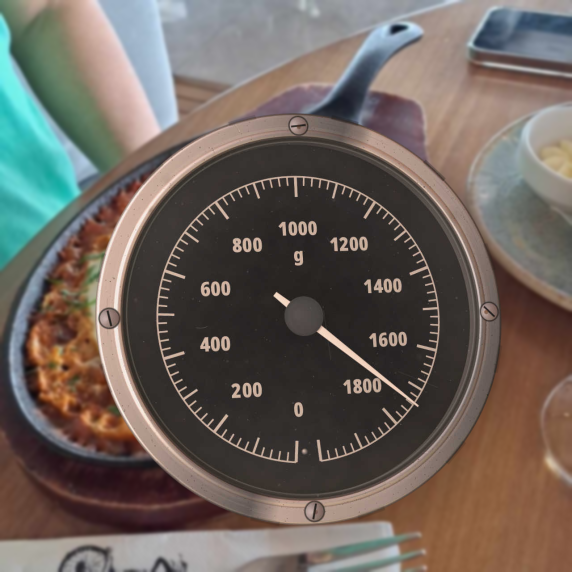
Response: g 1740
